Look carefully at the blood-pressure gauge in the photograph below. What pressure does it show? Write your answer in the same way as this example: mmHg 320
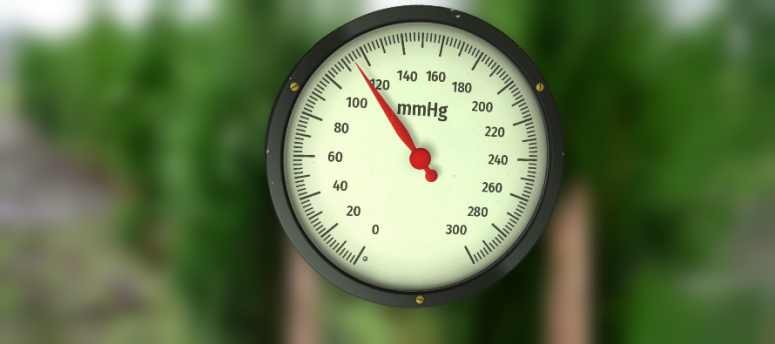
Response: mmHg 114
